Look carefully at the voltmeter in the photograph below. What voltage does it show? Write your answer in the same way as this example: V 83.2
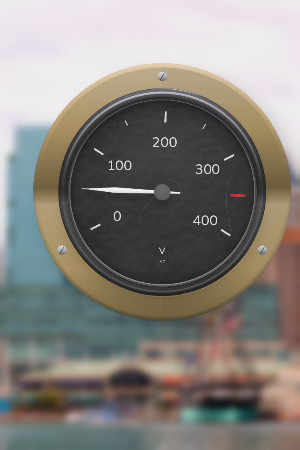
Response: V 50
